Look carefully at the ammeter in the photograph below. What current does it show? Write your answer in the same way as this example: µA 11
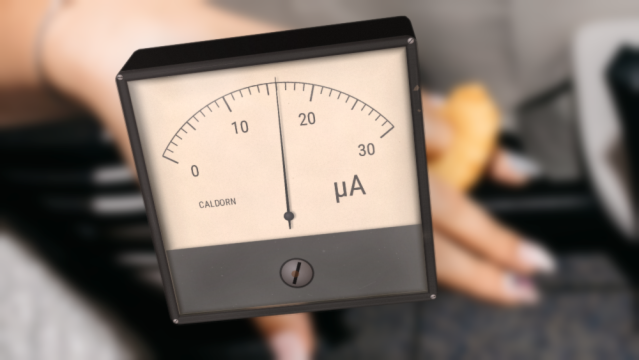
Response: µA 16
